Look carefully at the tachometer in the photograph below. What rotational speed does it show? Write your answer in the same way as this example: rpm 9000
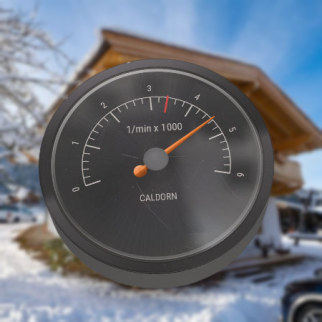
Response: rpm 4600
